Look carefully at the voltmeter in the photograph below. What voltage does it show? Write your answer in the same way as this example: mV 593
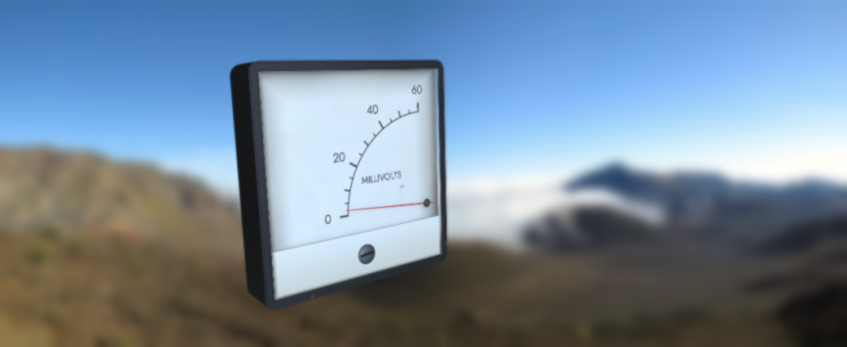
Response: mV 2.5
